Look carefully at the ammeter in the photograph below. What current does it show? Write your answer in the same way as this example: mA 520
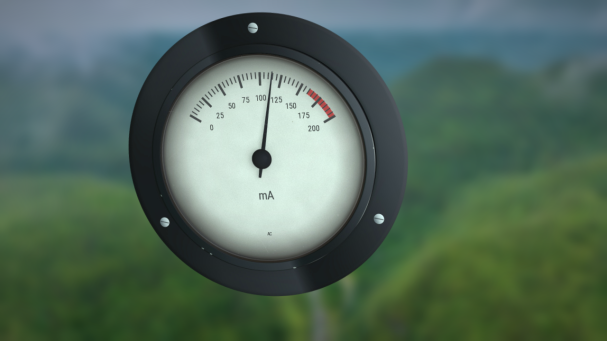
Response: mA 115
